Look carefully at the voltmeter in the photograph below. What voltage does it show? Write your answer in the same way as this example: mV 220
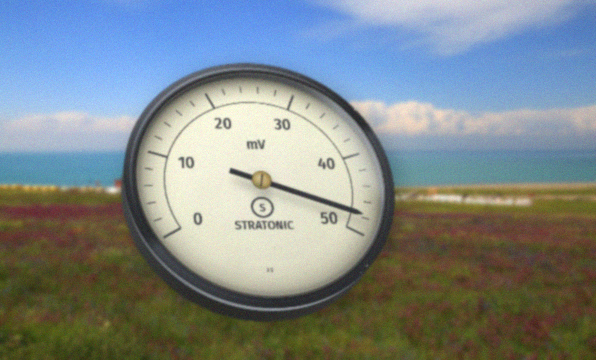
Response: mV 48
